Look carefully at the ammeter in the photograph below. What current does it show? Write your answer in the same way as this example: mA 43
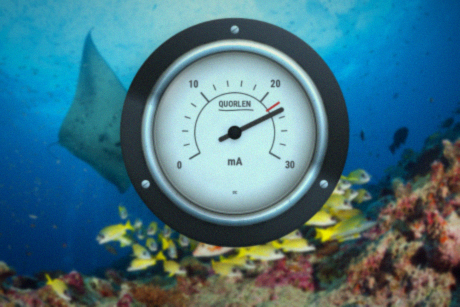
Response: mA 23
